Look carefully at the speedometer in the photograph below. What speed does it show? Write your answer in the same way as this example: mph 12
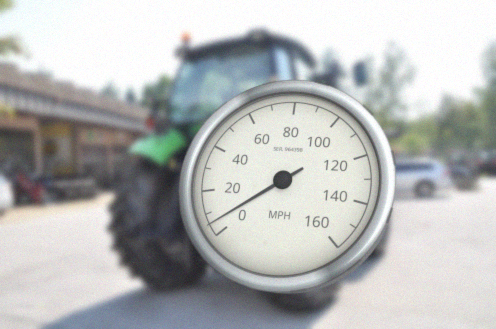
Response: mph 5
